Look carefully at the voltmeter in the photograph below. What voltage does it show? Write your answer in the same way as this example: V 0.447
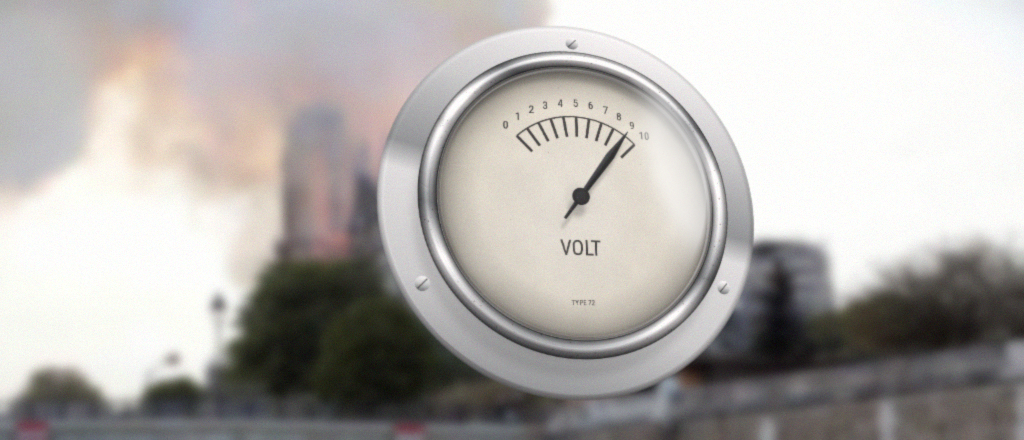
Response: V 9
